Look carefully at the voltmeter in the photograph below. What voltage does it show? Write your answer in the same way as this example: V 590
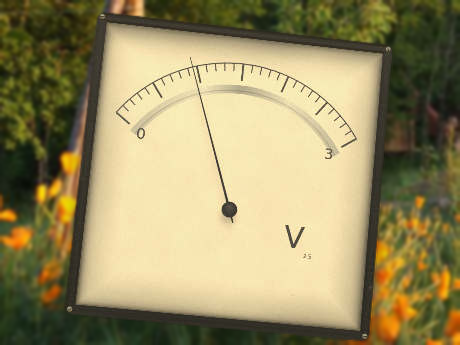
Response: V 0.95
